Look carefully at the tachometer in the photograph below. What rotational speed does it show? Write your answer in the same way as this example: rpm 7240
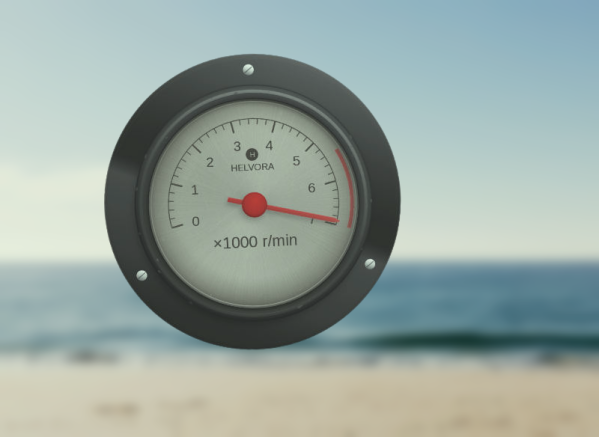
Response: rpm 6900
